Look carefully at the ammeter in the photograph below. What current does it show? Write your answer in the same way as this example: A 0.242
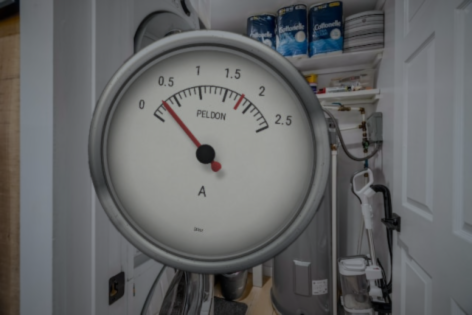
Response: A 0.3
